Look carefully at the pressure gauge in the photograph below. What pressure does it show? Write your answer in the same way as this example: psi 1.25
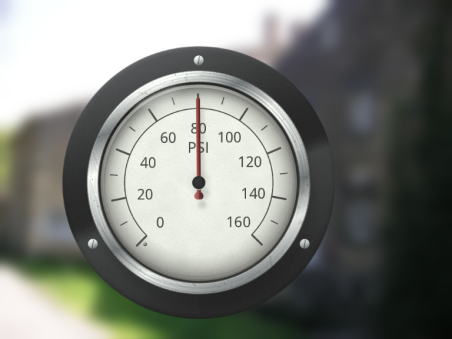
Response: psi 80
